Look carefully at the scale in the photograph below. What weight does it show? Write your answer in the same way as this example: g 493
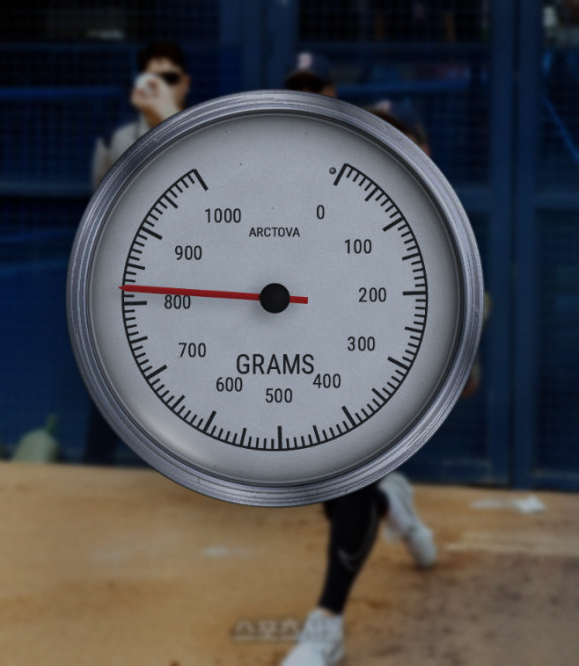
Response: g 820
